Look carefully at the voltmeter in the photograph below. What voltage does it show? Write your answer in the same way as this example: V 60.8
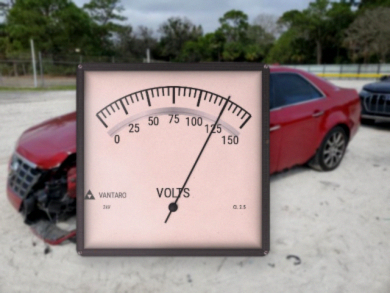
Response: V 125
